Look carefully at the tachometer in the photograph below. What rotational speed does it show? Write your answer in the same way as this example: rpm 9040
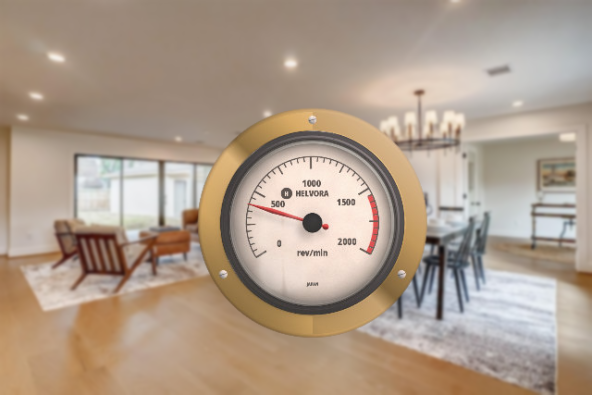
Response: rpm 400
